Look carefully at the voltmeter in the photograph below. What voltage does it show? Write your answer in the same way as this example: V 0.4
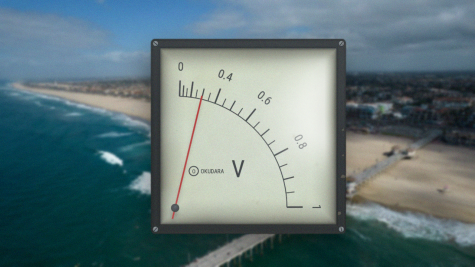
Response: V 0.3
